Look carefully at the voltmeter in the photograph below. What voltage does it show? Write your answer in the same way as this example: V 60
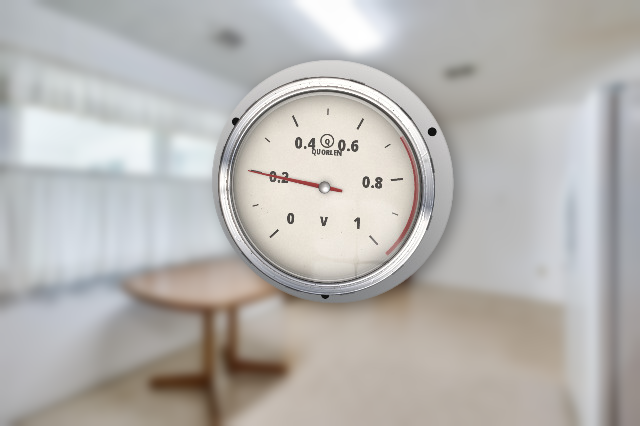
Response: V 0.2
